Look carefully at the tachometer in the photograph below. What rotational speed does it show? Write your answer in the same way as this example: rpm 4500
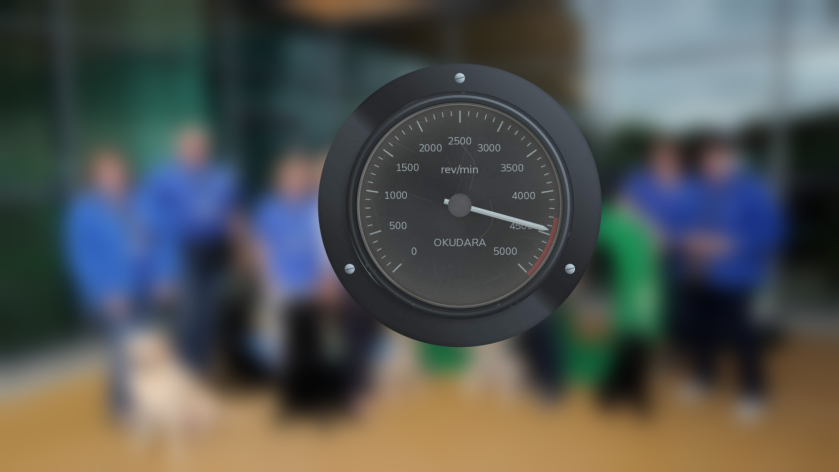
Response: rpm 4450
